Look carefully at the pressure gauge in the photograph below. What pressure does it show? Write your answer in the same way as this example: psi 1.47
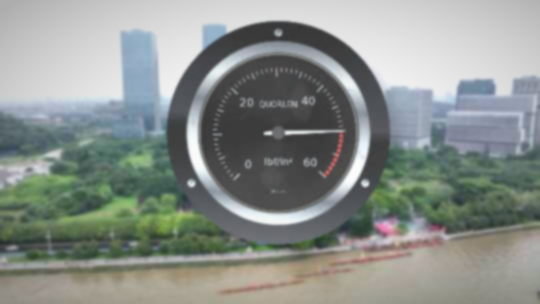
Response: psi 50
